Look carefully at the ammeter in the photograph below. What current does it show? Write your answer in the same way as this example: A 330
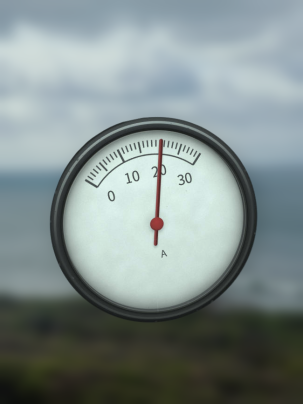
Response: A 20
